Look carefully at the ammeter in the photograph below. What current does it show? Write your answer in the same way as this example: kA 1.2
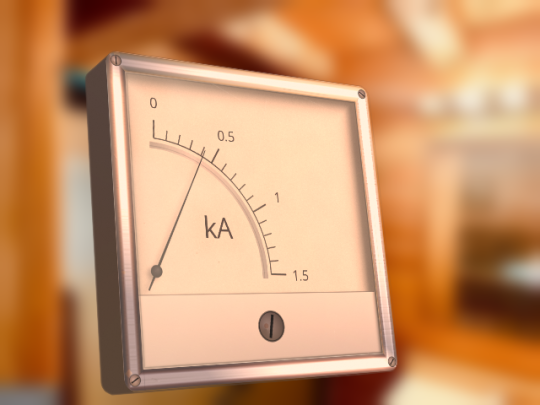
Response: kA 0.4
